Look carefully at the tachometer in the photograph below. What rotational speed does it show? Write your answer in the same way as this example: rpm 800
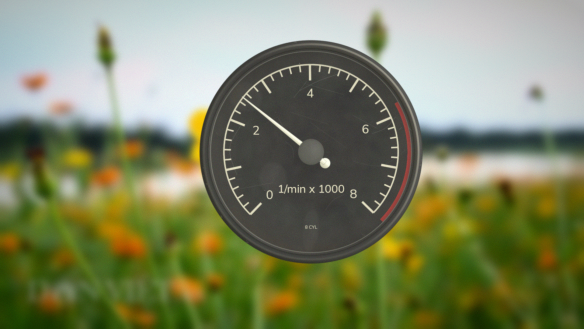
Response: rpm 2500
